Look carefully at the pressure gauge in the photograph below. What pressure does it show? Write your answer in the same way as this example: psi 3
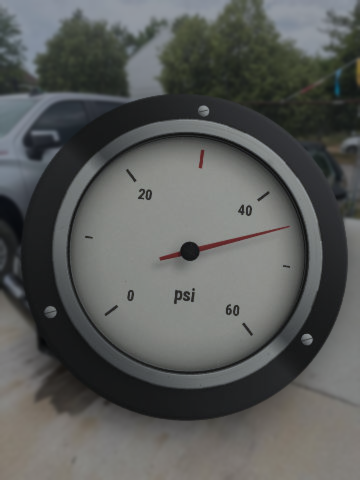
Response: psi 45
